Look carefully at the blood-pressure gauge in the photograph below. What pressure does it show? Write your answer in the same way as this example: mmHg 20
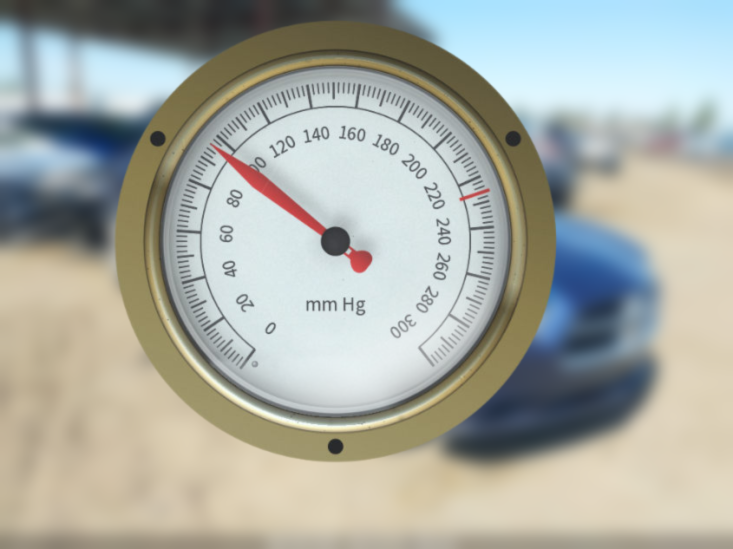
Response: mmHg 96
